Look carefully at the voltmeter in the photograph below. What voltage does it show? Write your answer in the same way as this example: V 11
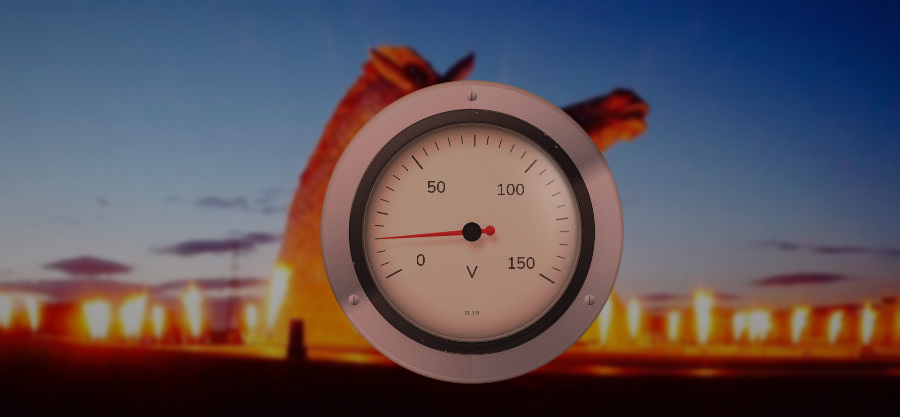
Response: V 15
